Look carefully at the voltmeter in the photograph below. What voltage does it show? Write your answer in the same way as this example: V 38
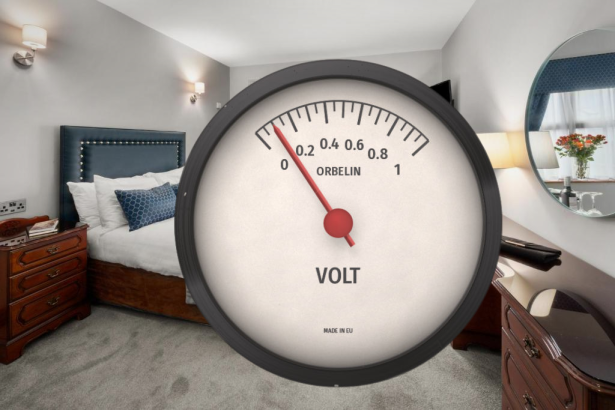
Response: V 0.1
